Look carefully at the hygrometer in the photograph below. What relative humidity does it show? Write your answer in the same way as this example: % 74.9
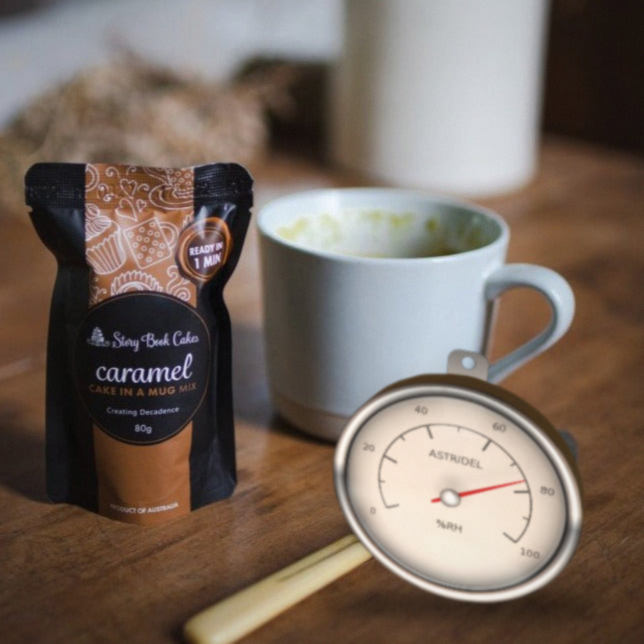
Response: % 75
